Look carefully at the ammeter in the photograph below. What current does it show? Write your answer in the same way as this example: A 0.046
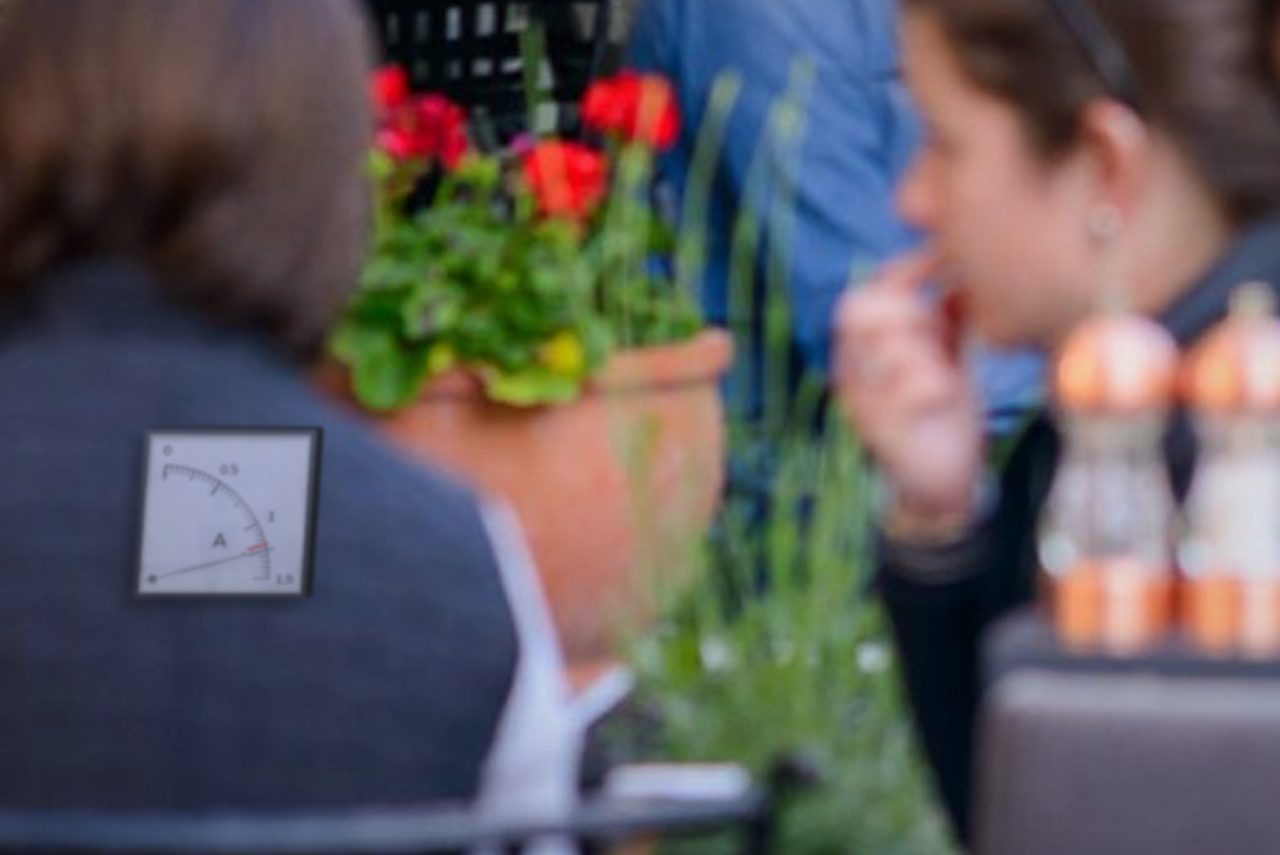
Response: A 1.25
